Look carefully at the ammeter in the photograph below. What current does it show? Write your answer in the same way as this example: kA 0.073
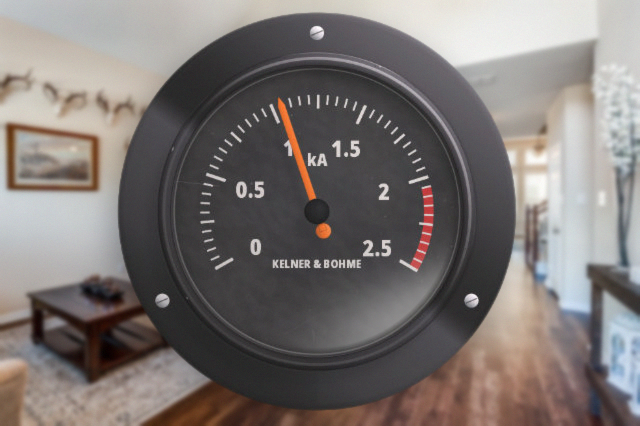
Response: kA 1.05
